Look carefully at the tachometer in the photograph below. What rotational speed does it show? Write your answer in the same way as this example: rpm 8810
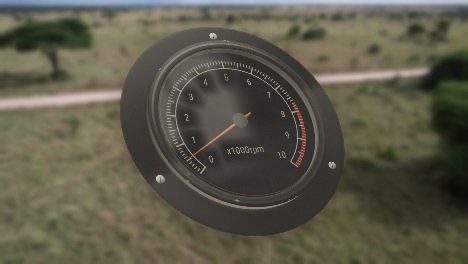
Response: rpm 500
